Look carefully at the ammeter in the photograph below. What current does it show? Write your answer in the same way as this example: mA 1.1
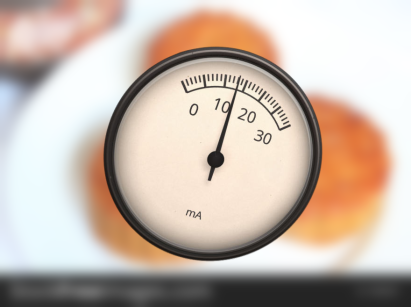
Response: mA 13
